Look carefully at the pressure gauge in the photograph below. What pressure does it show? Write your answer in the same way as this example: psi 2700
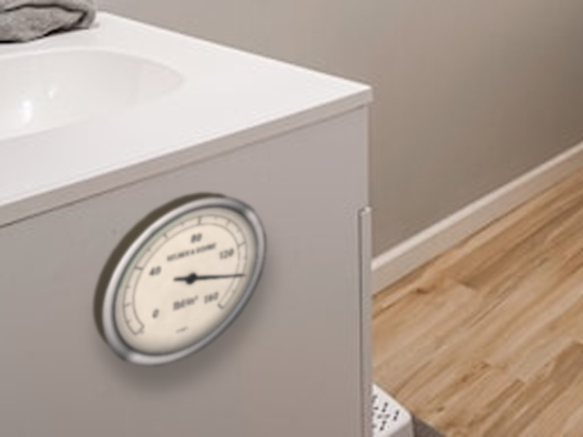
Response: psi 140
